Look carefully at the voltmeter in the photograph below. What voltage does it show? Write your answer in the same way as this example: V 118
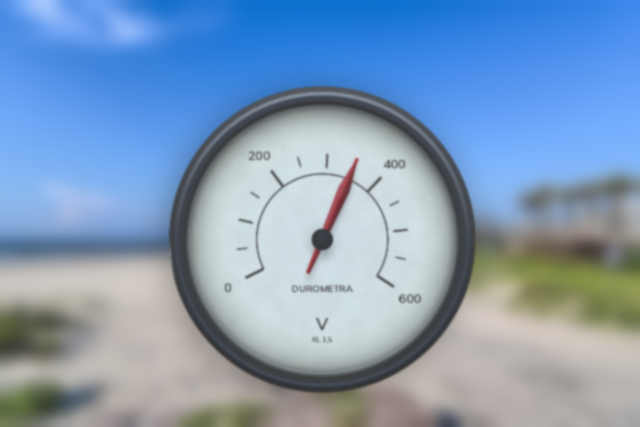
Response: V 350
